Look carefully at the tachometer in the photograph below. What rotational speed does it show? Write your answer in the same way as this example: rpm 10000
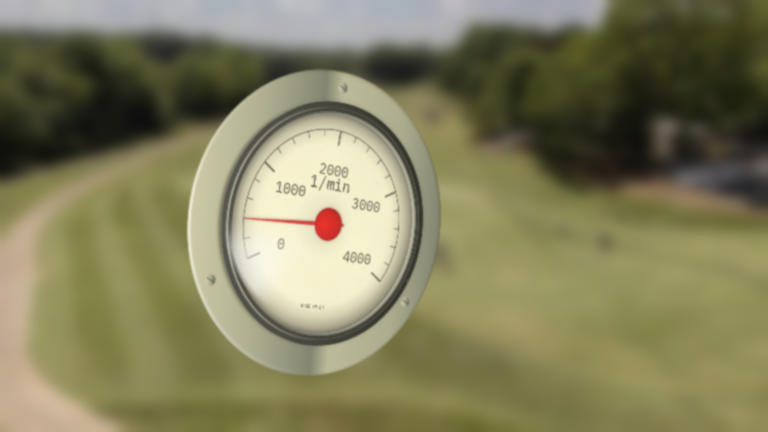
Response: rpm 400
